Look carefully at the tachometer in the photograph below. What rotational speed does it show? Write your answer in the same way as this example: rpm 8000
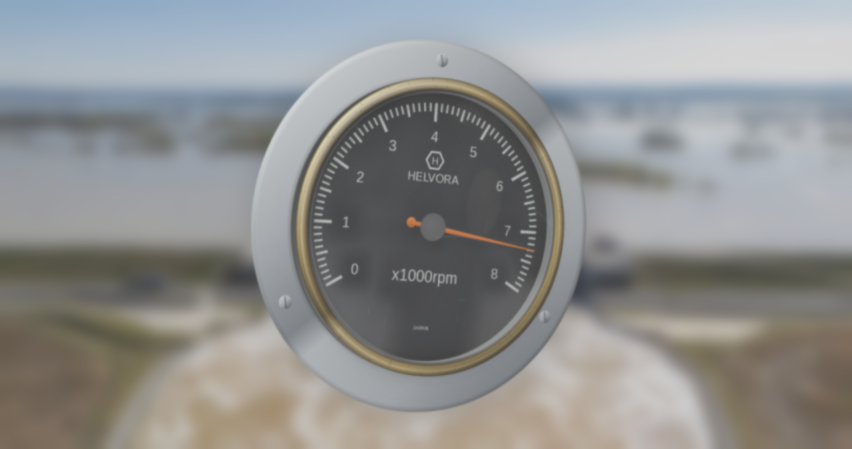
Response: rpm 7300
